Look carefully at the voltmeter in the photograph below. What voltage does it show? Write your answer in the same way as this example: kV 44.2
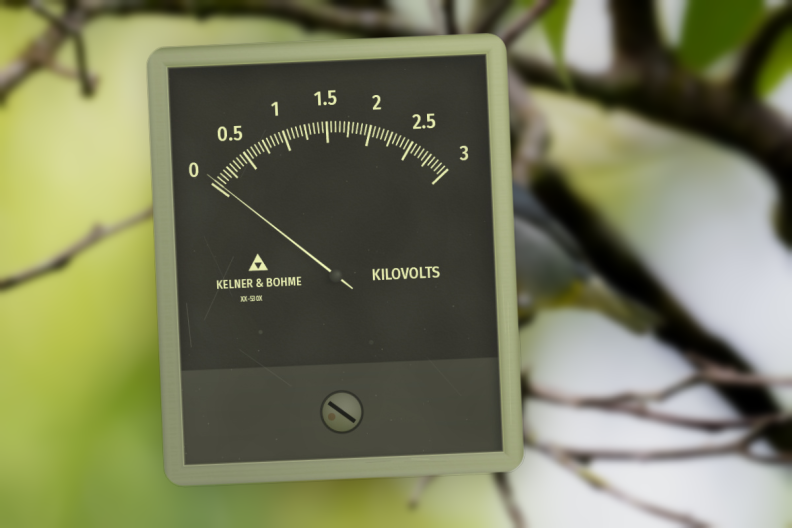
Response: kV 0.05
